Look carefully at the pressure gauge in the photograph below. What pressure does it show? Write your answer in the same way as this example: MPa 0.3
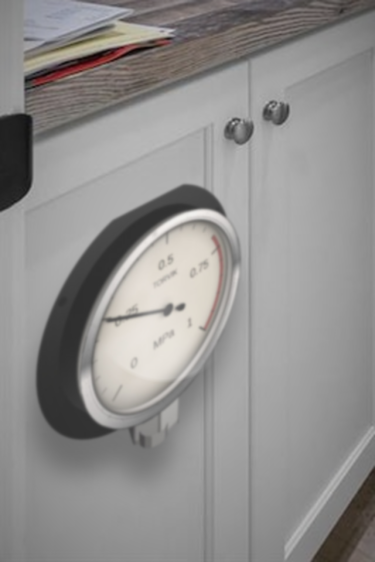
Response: MPa 0.25
